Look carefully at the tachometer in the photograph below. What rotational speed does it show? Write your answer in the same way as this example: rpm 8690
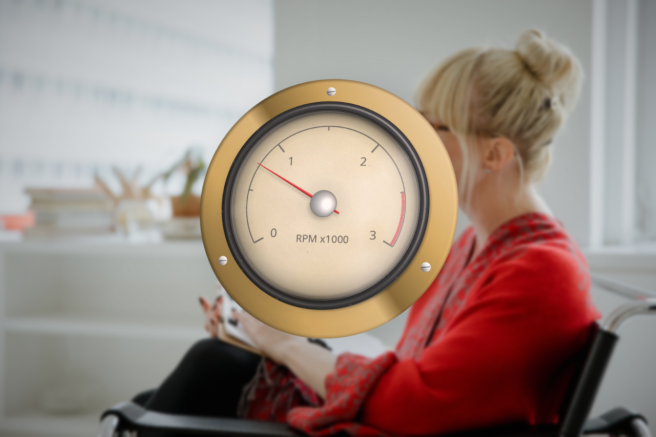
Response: rpm 750
